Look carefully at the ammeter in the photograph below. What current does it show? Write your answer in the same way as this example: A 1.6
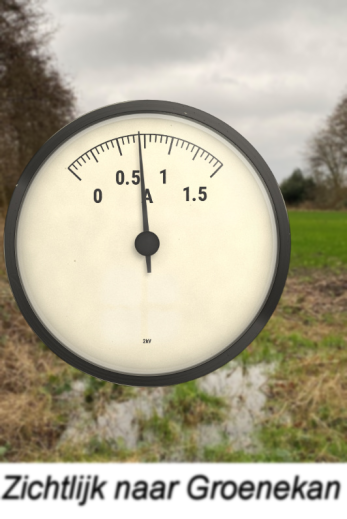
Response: A 0.7
